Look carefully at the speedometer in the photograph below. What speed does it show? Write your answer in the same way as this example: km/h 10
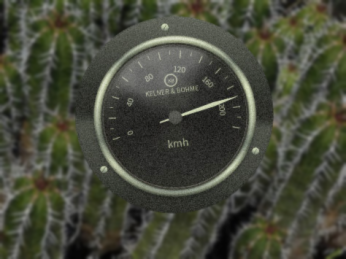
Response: km/h 190
